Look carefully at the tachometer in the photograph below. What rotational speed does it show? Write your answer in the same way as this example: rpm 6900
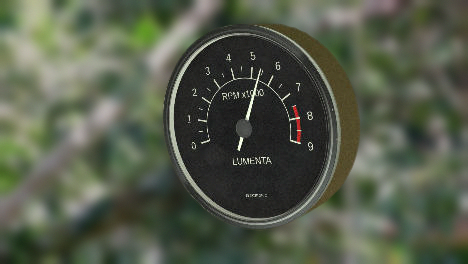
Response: rpm 5500
